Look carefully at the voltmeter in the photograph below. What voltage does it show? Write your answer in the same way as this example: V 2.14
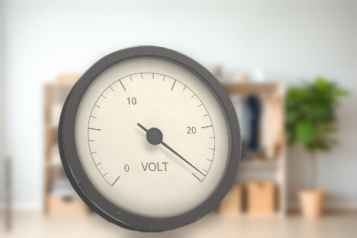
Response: V 24.5
